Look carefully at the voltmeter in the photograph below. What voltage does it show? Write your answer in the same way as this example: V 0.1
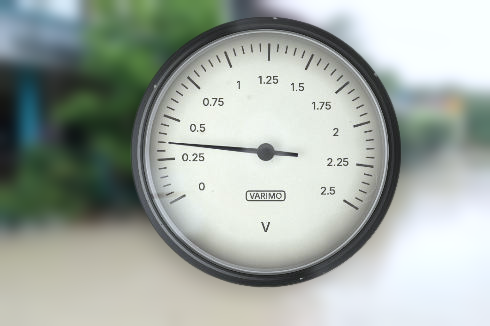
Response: V 0.35
